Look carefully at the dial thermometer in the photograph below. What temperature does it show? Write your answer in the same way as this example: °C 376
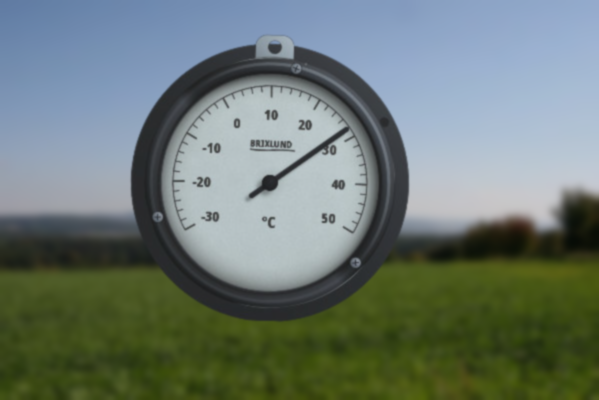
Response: °C 28
